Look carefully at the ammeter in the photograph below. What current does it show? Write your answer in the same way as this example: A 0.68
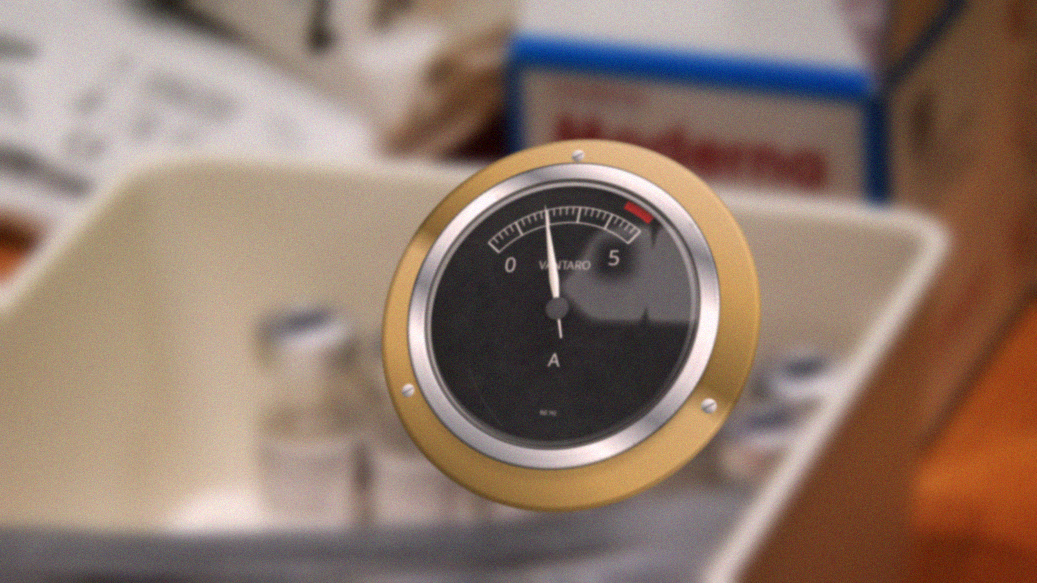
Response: A 2
